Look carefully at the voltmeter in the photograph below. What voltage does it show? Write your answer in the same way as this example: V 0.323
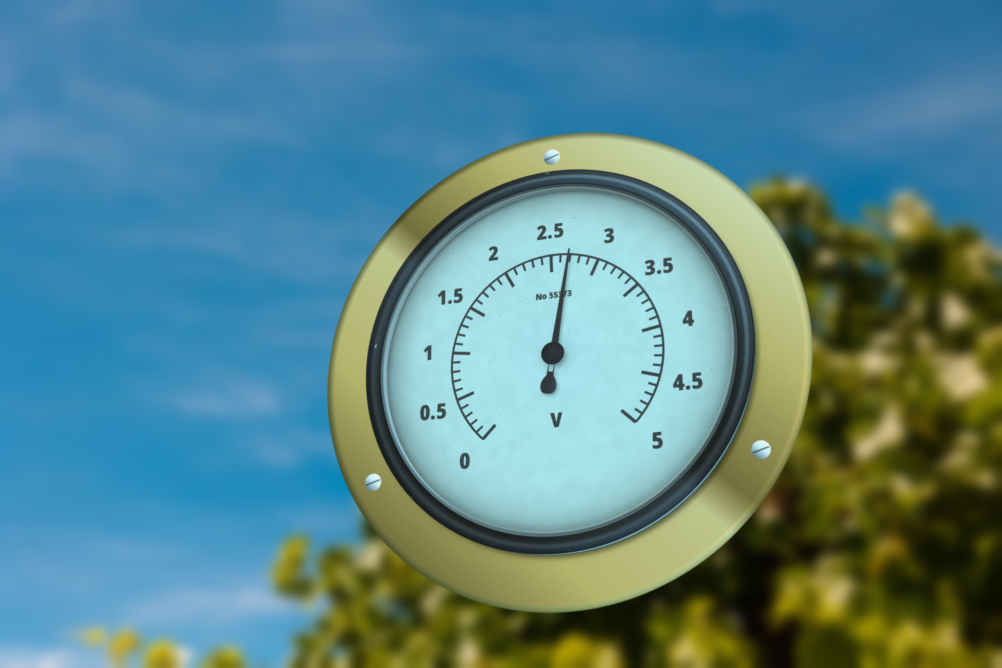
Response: V 2.7
